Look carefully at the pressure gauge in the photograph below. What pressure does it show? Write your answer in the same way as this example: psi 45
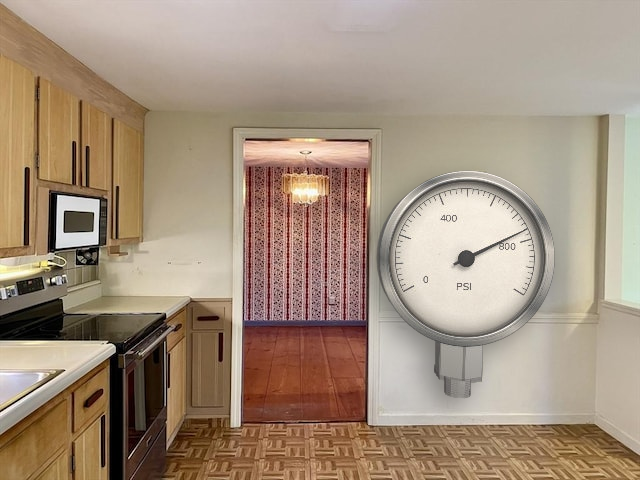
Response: psi 760
